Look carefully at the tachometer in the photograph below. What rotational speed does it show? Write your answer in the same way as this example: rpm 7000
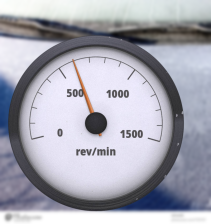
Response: rpm 600
